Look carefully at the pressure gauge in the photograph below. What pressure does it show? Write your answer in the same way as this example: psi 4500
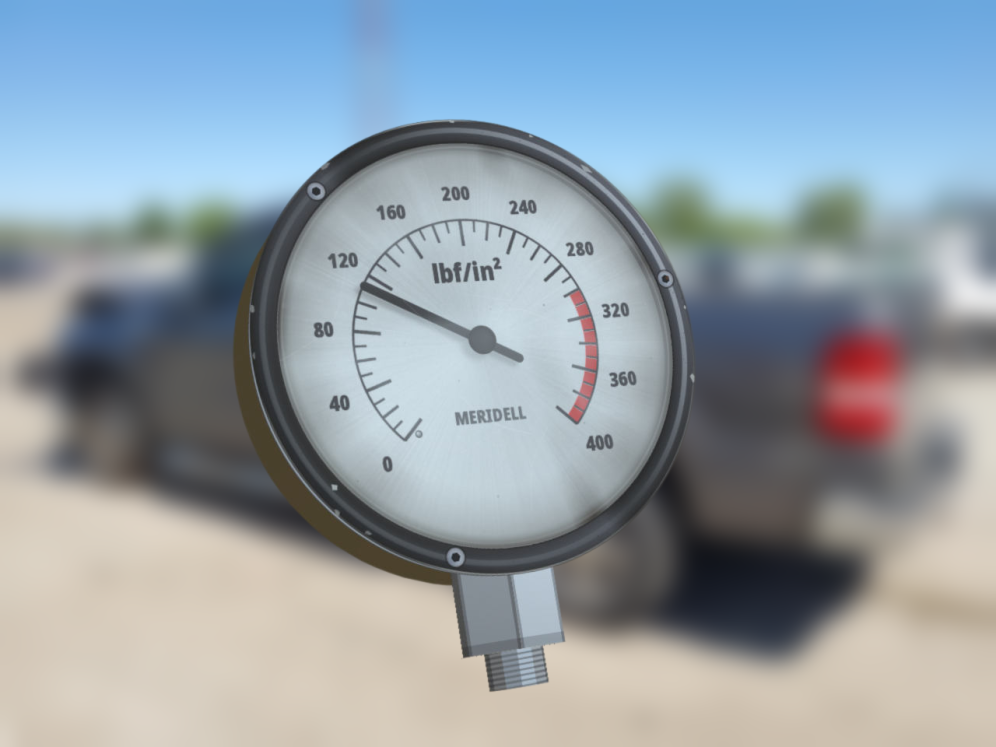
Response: psi 110
